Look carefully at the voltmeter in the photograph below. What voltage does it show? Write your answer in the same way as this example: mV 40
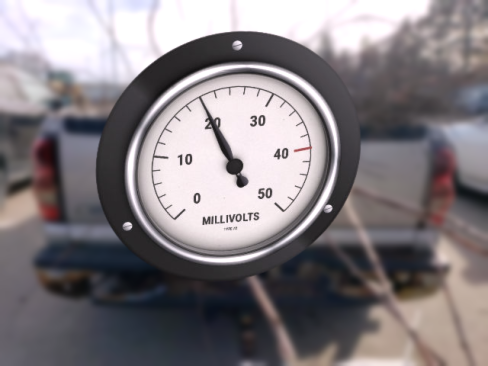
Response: mV 20
